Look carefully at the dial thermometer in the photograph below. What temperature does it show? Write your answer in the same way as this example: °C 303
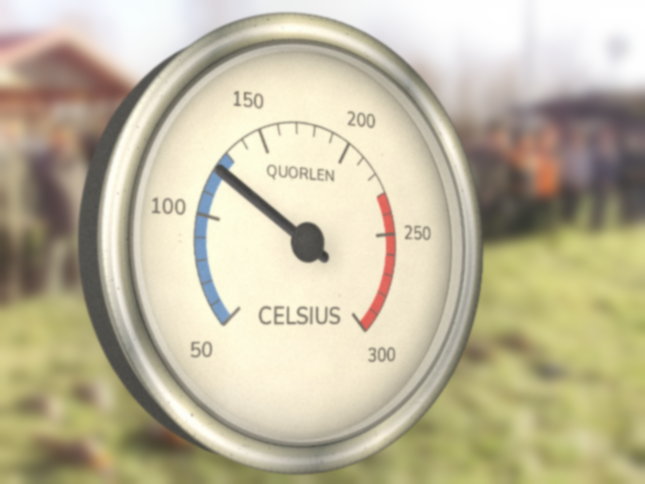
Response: °C 120
